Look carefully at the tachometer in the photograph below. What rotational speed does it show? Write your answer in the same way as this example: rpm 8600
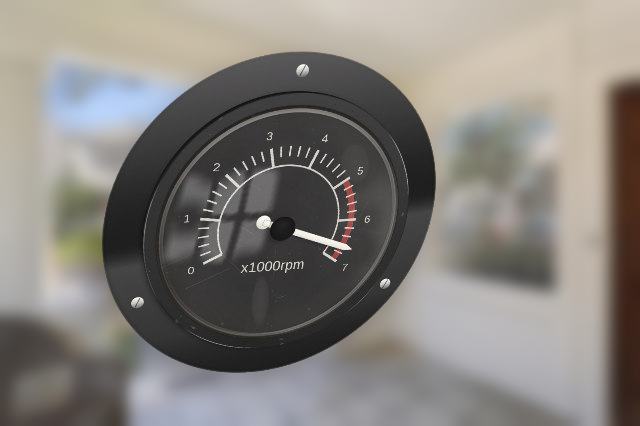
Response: rpm 6600
